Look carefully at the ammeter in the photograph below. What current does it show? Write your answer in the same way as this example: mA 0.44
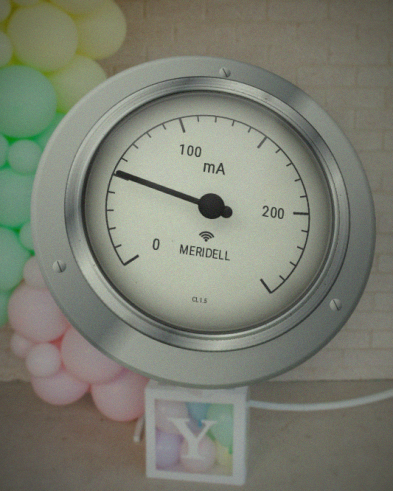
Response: mA 50
